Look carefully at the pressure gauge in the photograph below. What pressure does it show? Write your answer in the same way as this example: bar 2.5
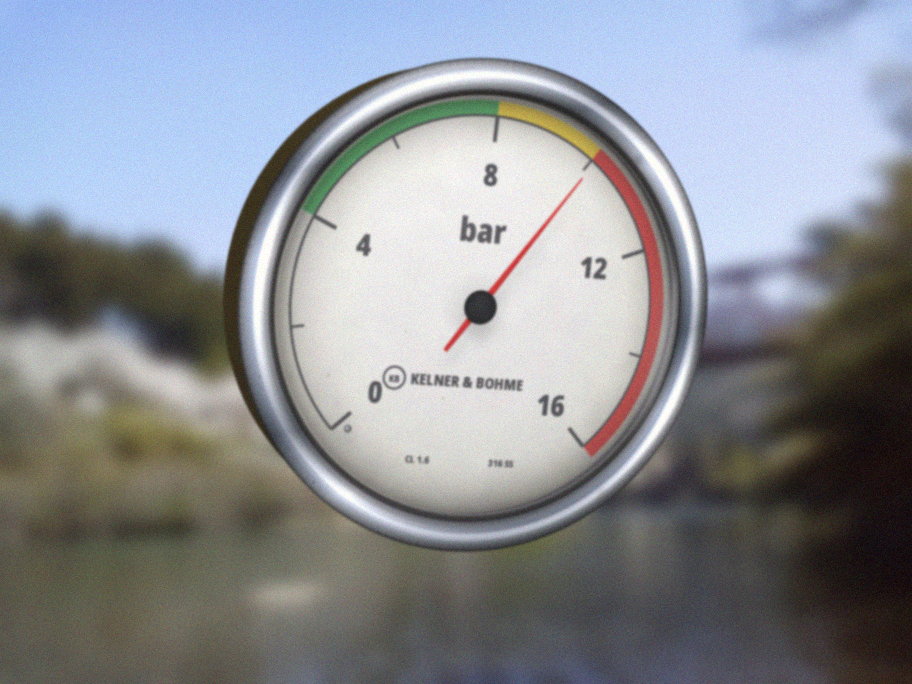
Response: bar 10
